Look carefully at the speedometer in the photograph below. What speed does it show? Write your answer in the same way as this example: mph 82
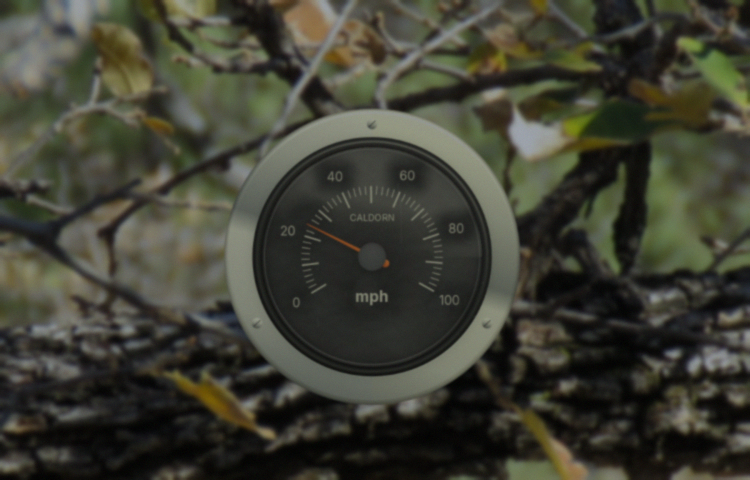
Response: mph 24
